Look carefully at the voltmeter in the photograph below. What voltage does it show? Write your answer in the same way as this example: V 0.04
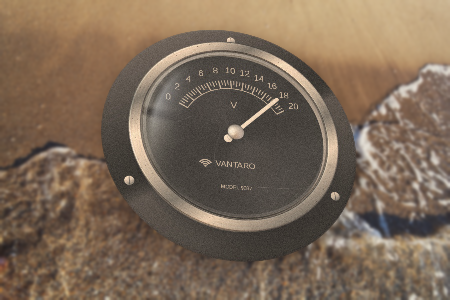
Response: V 18
